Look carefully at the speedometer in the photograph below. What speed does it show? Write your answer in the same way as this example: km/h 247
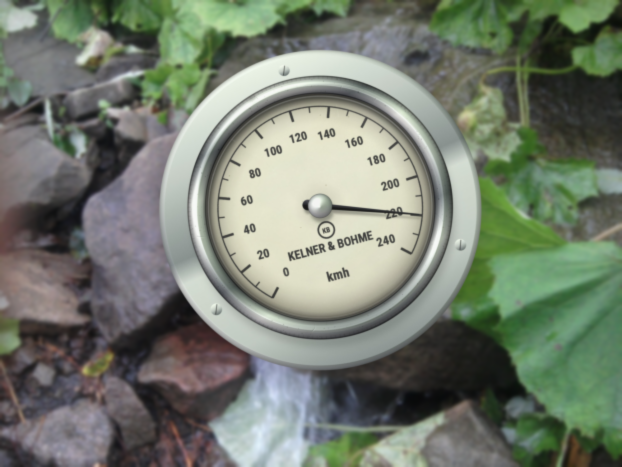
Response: km/h 220
